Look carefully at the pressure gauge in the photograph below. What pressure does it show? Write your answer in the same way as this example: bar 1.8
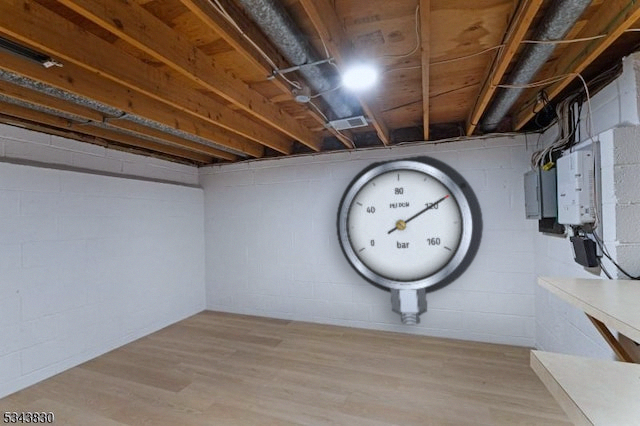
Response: bar 120
